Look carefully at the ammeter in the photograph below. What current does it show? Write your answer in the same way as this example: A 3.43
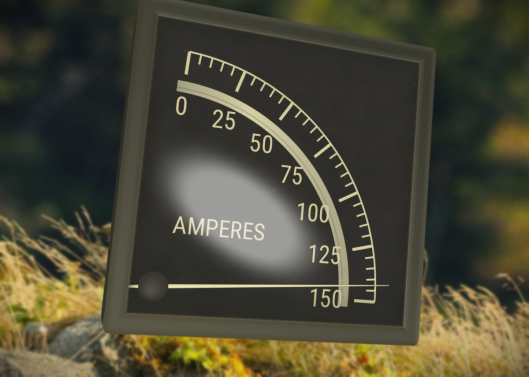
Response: A 142.5
